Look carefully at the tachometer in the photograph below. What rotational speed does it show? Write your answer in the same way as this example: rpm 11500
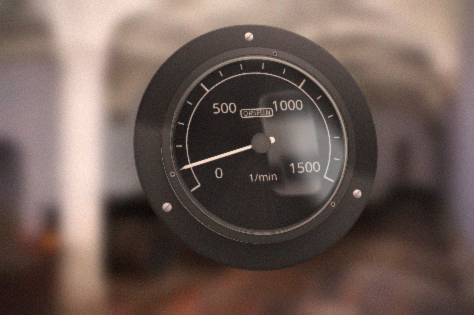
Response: rpm 100
